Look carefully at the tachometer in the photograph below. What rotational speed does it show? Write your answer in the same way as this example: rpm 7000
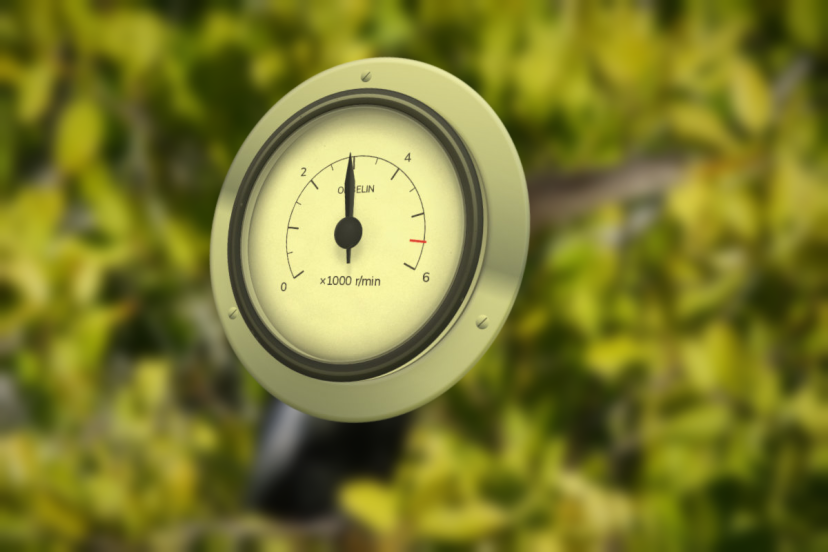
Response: rpm 3000
